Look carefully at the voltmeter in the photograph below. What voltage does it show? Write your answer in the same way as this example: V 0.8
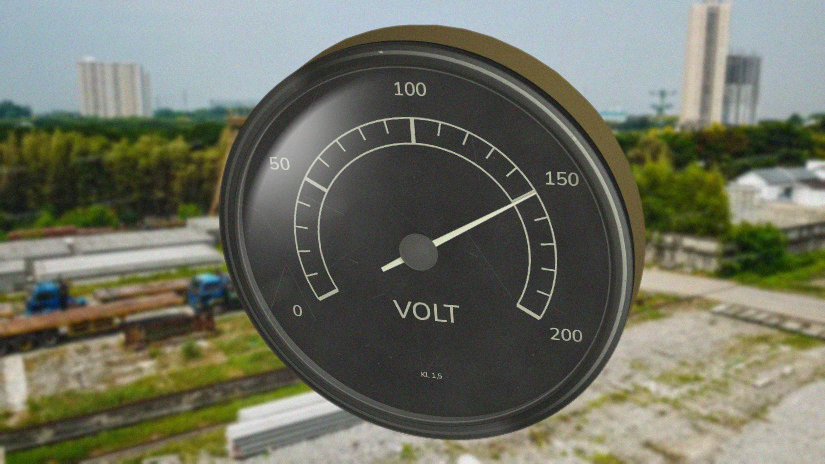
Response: V 150
